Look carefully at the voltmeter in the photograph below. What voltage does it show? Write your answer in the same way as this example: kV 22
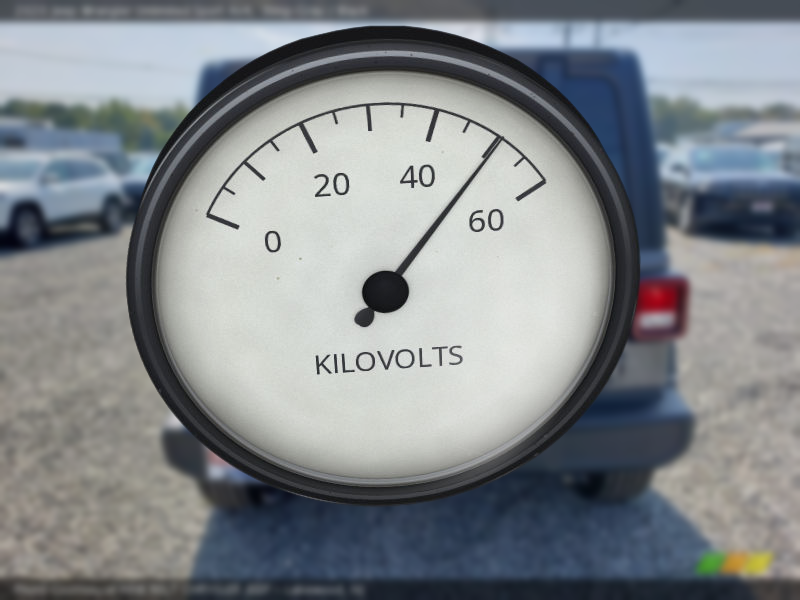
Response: kV 50
